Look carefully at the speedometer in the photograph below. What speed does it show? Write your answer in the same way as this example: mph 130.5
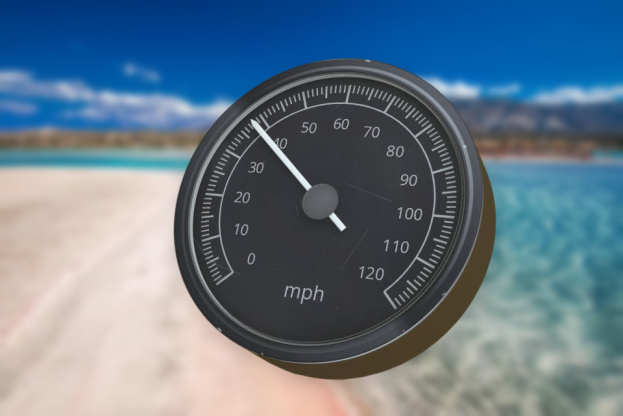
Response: mph 38
